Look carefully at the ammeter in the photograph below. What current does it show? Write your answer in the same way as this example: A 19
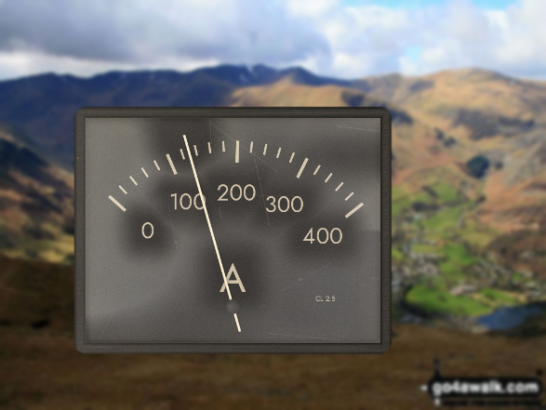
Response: A 130
